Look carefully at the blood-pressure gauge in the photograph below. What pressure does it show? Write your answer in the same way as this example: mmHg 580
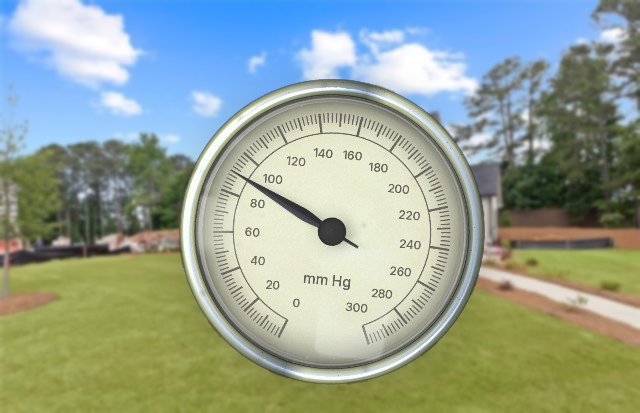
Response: mmHg 90
